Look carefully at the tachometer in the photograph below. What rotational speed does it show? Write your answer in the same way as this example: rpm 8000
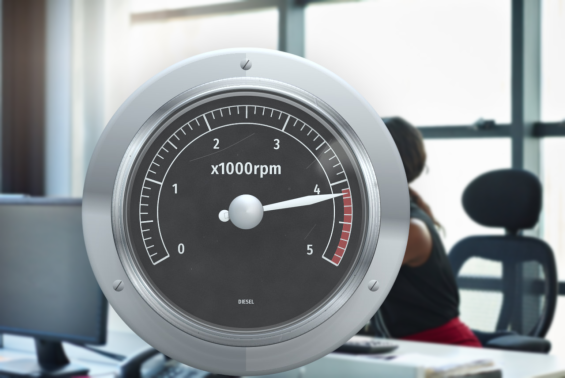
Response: rpm 4150
